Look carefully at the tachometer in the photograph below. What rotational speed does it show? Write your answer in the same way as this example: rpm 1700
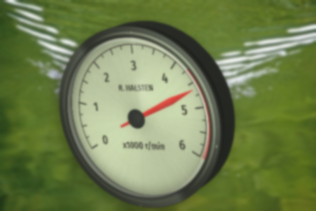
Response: rpm 4625
